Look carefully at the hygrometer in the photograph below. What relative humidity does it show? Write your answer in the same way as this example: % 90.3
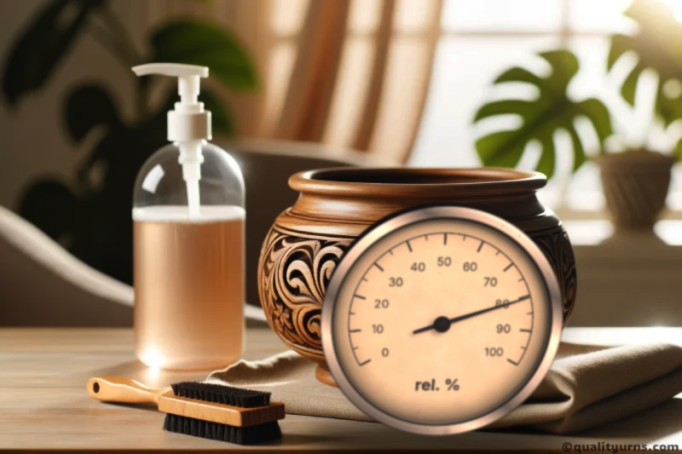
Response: % 80
